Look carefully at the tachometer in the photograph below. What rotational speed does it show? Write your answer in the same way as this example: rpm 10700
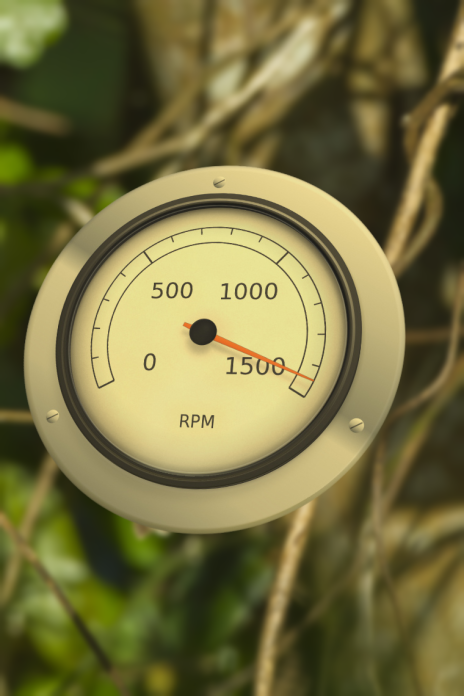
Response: rpm 1450
